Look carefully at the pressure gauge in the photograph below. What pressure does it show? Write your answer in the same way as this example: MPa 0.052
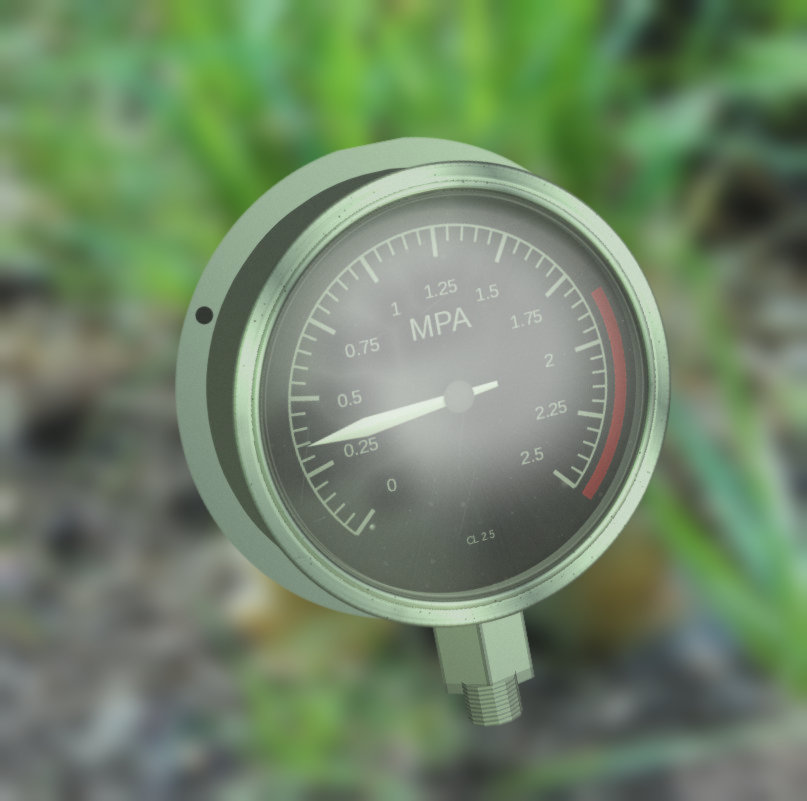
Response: MPa 0.35
